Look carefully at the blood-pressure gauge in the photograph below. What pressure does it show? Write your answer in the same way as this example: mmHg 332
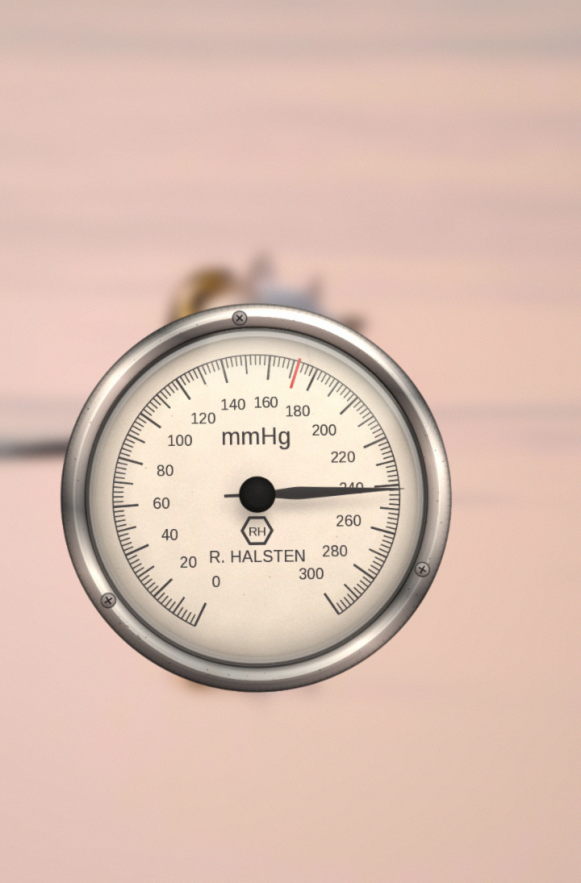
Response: mmHg 242
